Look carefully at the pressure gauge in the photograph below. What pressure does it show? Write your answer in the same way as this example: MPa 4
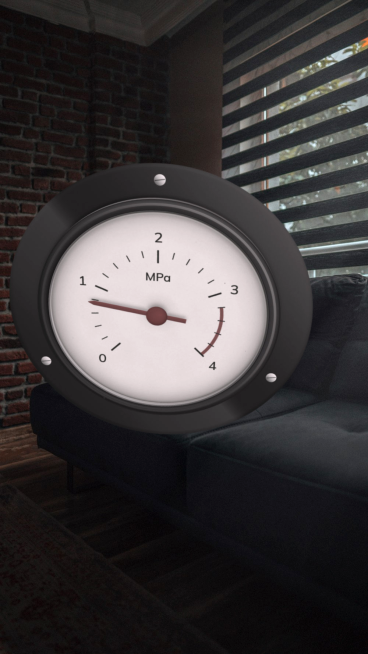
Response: MPa 0.8
